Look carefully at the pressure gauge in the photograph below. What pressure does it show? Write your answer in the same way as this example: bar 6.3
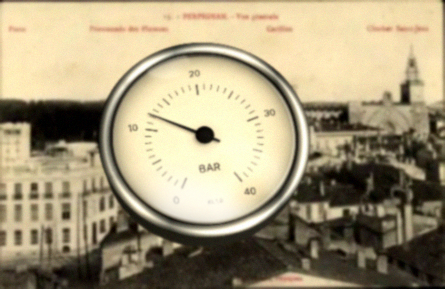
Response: bar 12
